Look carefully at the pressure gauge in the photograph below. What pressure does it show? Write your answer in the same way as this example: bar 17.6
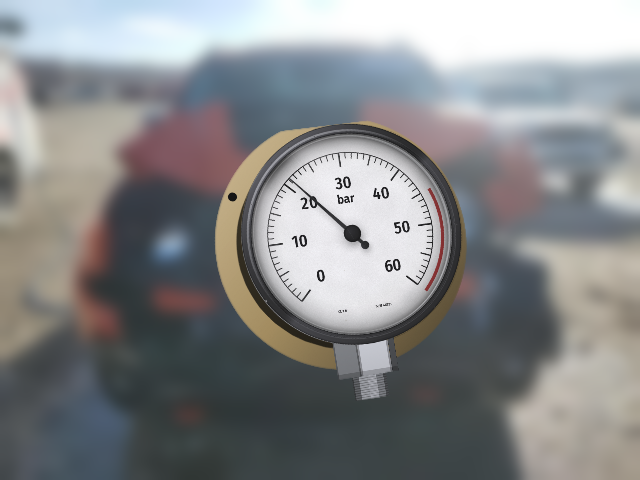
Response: bar 21
